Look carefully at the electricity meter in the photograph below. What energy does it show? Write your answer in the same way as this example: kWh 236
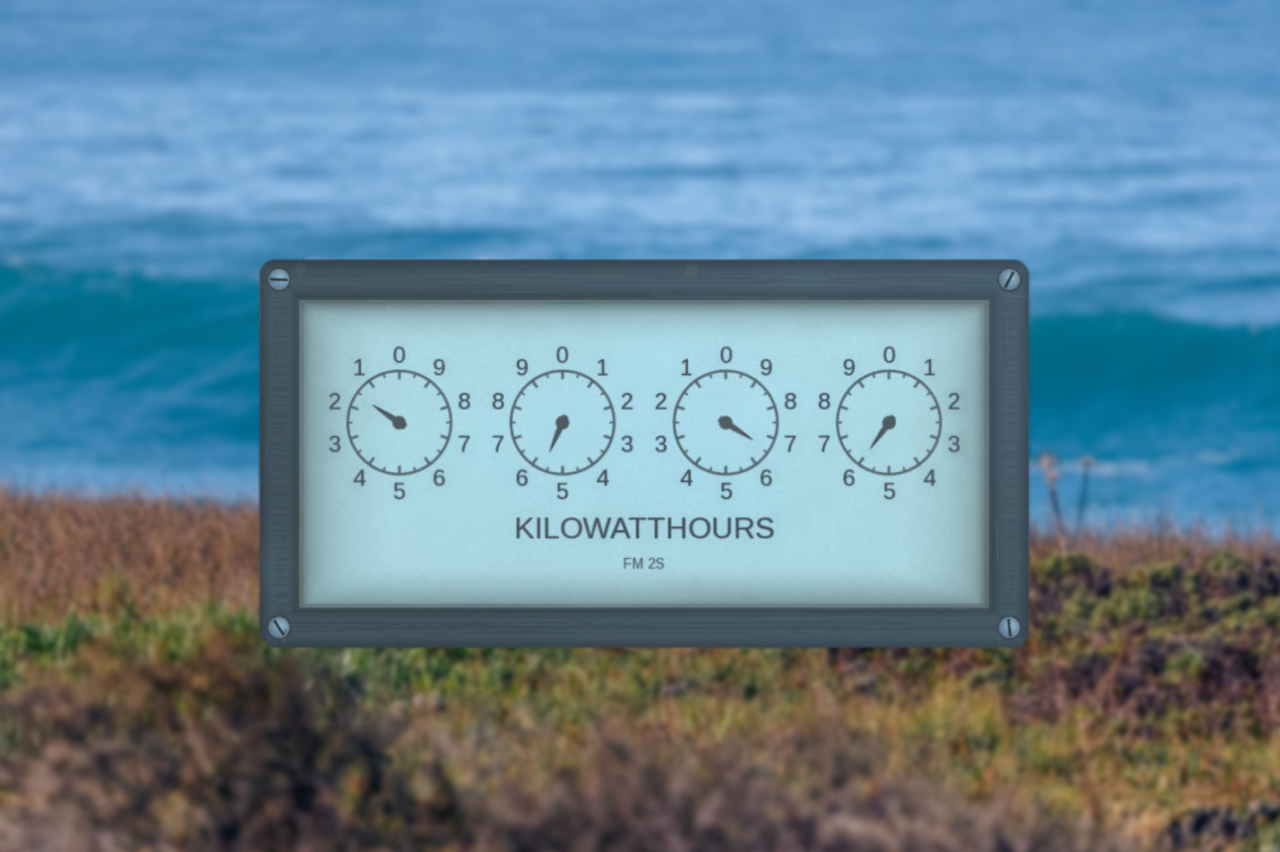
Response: kWh 1566
